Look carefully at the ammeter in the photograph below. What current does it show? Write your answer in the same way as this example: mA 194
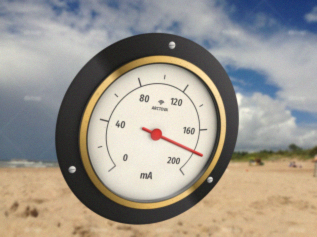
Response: mA 180
